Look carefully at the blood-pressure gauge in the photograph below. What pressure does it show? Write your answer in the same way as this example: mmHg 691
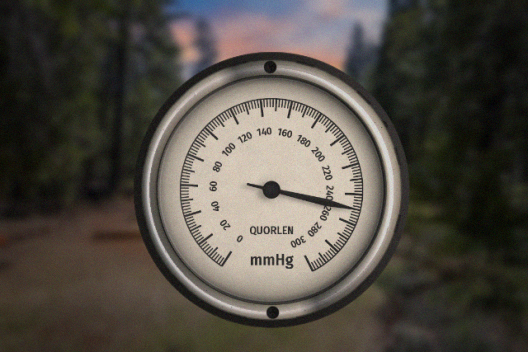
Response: mmHg 250
